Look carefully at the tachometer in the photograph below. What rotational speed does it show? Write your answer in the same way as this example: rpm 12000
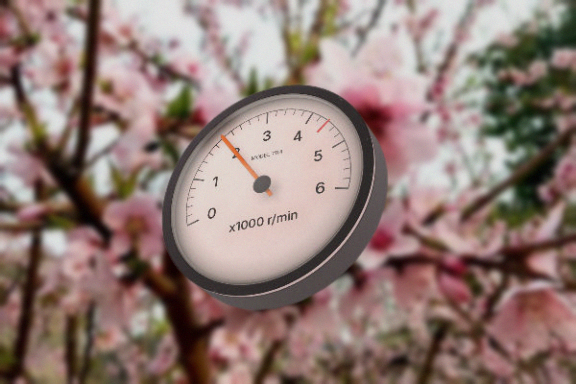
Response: rpm 2000
